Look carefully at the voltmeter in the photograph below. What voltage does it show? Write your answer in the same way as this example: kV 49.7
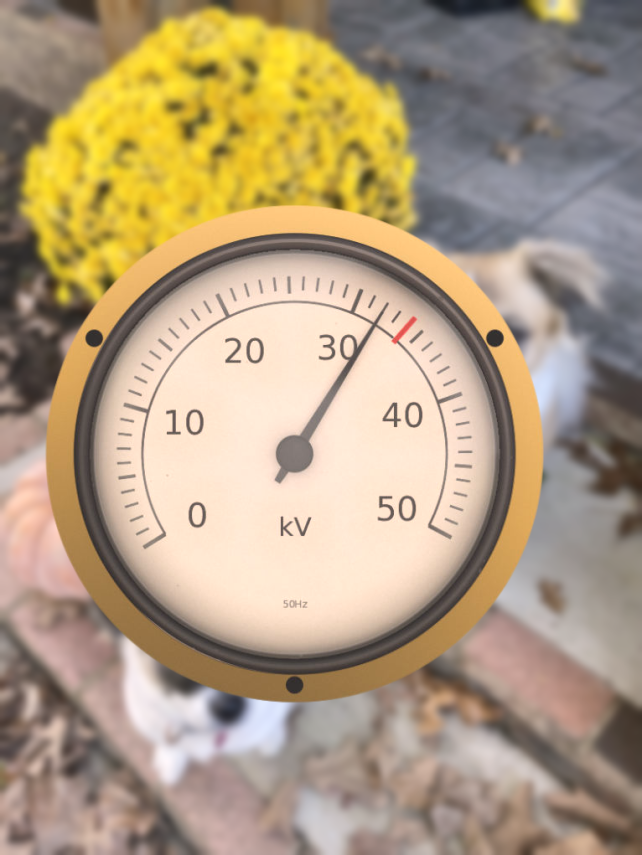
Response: kV 32
